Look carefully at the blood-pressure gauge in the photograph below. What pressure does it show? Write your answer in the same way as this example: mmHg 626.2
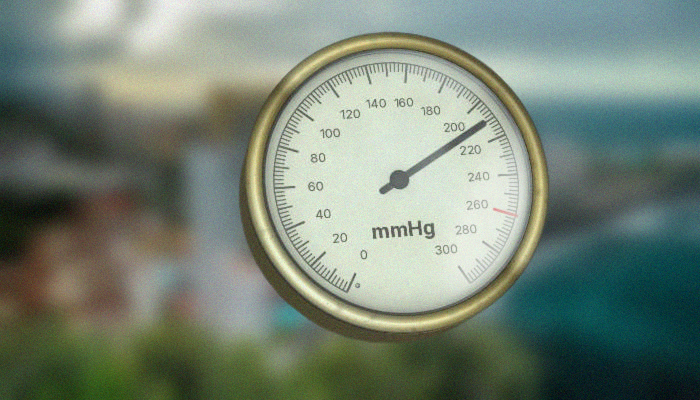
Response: mmHg 210
